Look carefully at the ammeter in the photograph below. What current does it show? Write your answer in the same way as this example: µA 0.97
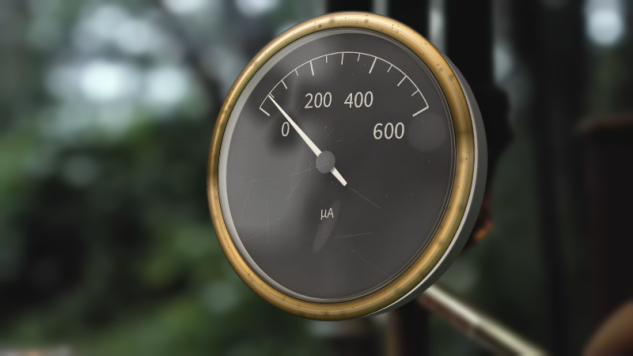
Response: µA 50
